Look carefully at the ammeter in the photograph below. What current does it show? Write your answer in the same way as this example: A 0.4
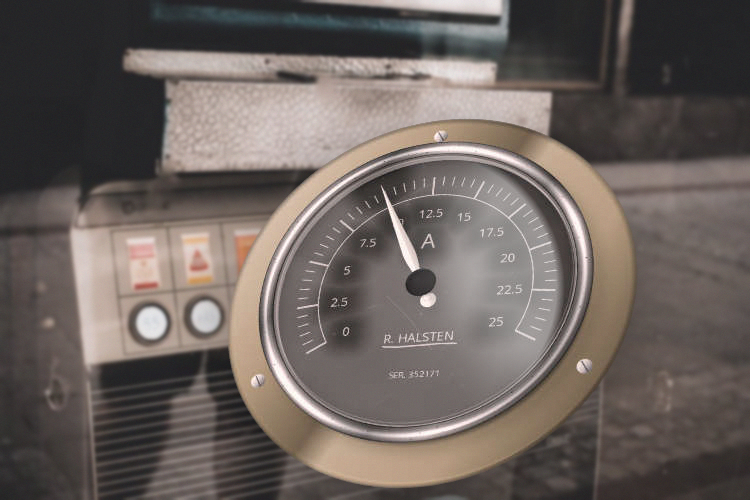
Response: A 10
